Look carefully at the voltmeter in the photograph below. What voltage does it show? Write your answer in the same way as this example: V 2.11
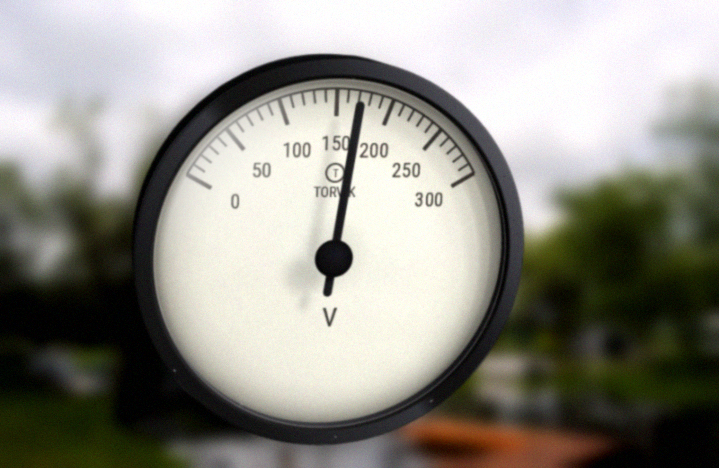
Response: V 170
